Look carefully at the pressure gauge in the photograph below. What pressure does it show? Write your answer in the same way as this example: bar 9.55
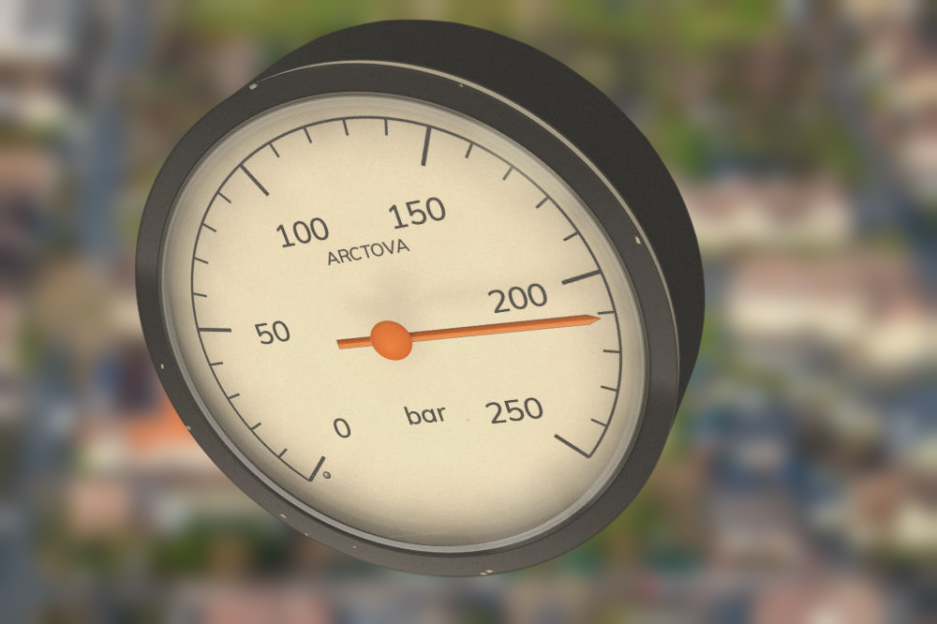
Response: bar 210
